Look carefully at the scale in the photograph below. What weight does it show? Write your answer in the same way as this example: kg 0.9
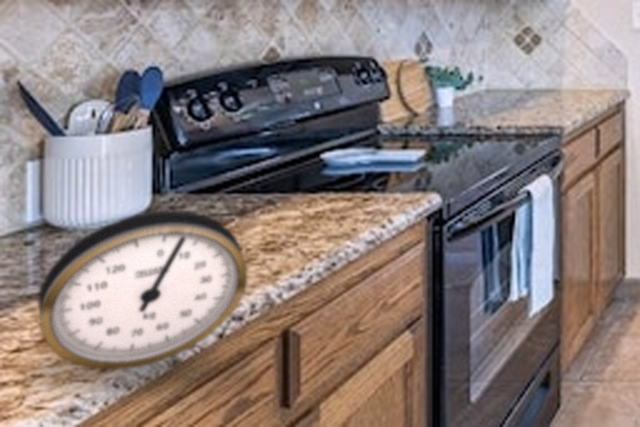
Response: kg 5
